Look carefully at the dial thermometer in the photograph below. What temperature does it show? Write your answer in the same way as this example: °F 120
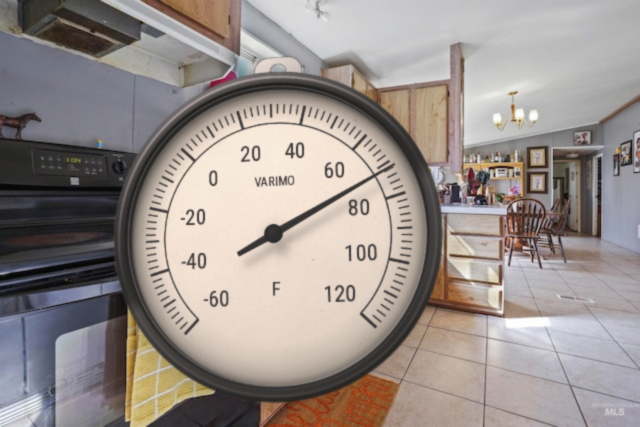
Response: °F 72
